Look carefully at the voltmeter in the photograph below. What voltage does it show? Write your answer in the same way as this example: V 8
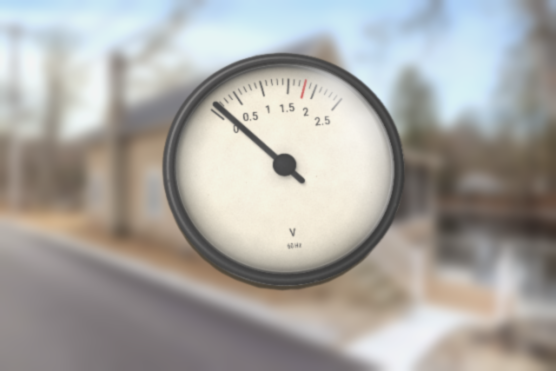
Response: V 0.1
